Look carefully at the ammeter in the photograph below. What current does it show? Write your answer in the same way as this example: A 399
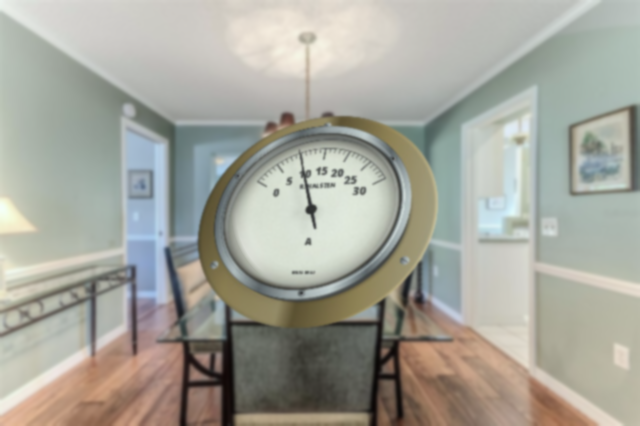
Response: A 10
